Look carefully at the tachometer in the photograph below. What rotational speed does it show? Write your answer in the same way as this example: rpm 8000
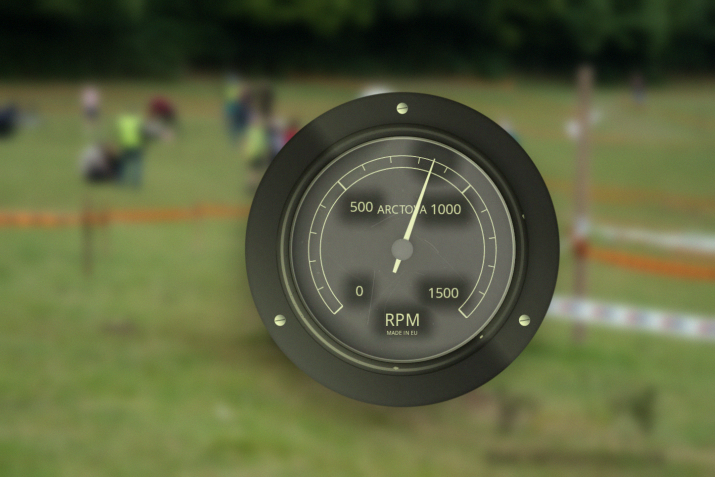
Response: rpm 850
